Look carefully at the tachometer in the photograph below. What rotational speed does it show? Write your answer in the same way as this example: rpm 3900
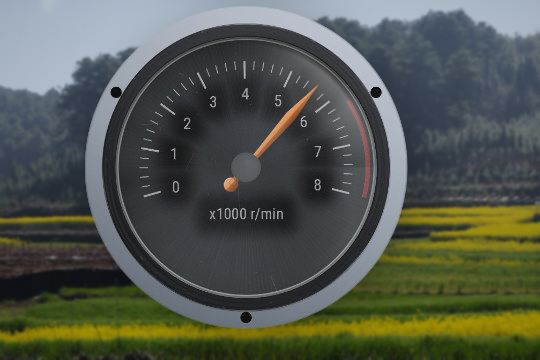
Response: rpm 5600
